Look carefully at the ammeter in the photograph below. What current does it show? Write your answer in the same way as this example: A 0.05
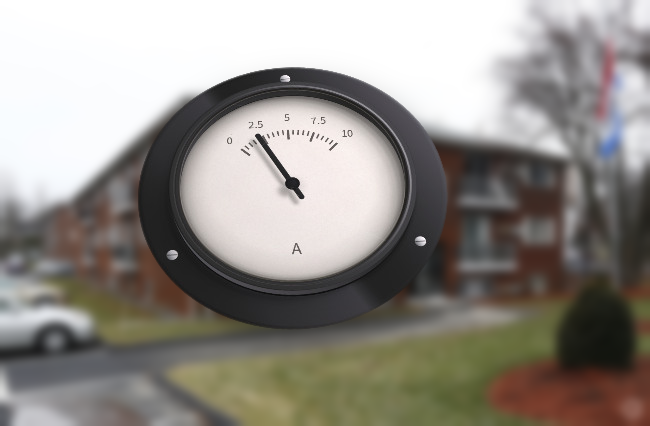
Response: A 2
